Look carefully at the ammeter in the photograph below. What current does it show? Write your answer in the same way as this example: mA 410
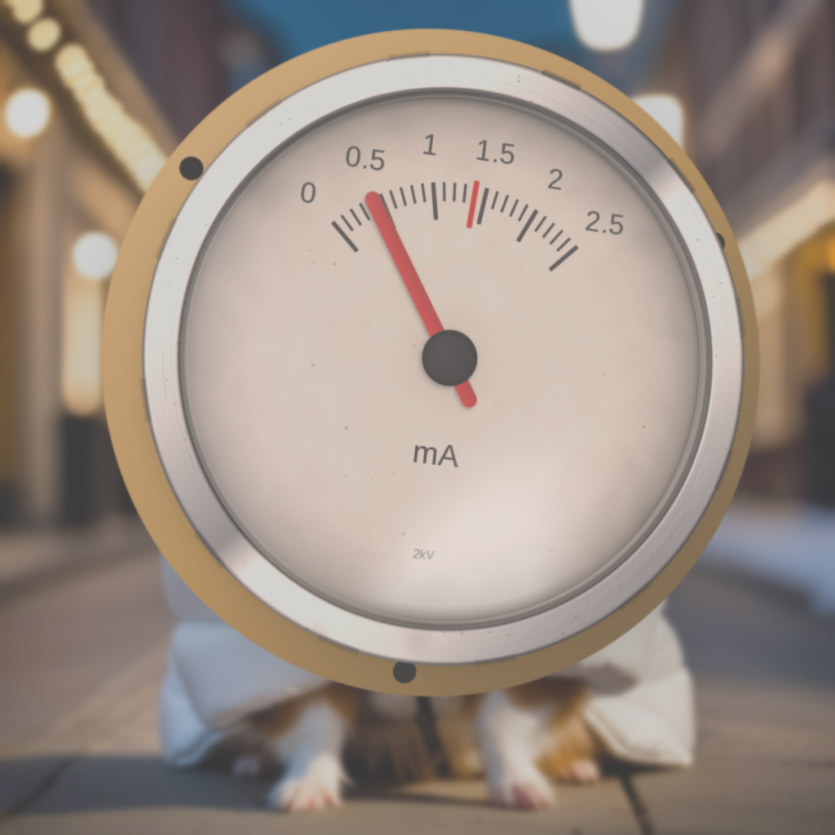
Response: mA 0.4
